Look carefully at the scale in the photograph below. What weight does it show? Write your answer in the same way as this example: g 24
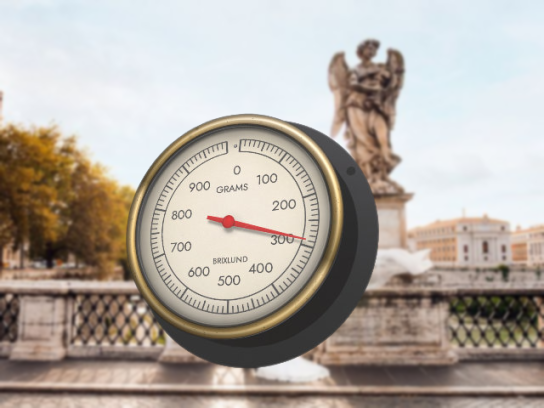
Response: g 290
